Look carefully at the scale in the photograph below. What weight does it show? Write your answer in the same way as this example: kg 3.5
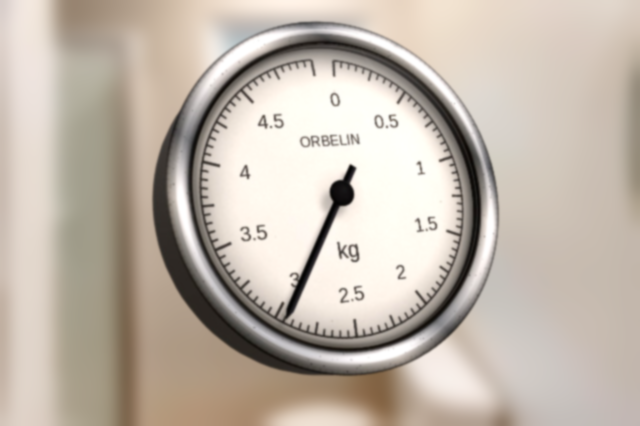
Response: kg 2.95
